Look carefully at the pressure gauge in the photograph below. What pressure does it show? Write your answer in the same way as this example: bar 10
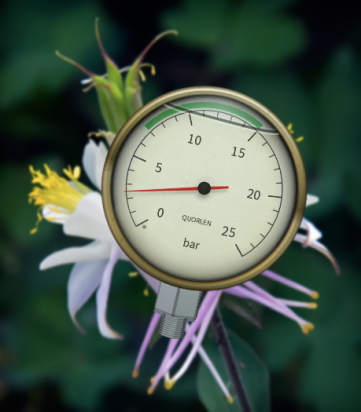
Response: bar 2.5
